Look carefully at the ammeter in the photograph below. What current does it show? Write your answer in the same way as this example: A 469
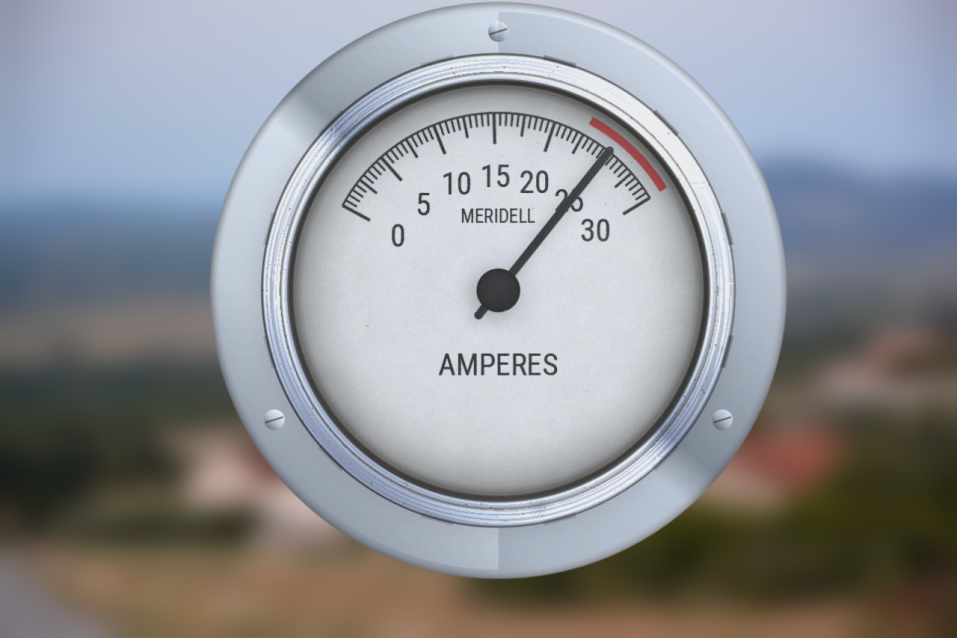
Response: A 25
